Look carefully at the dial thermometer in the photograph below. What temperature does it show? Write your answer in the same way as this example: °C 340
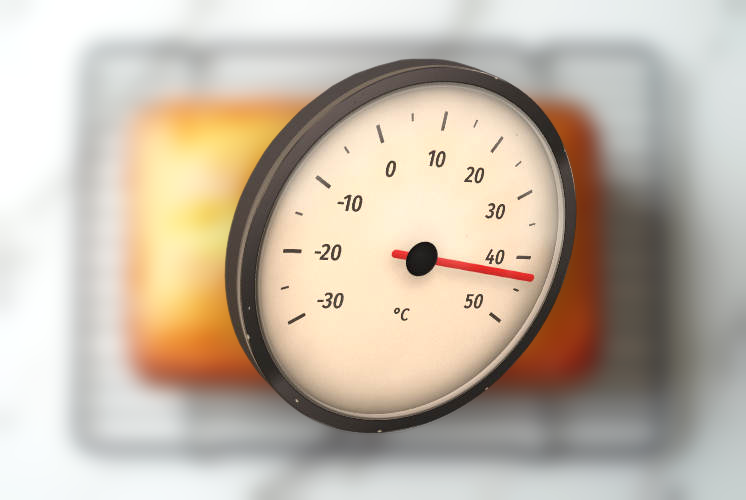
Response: °C 42.5
